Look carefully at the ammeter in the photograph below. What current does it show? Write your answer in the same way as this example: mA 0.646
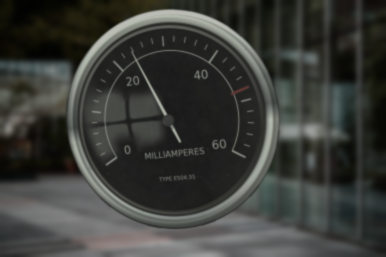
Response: mA 24
